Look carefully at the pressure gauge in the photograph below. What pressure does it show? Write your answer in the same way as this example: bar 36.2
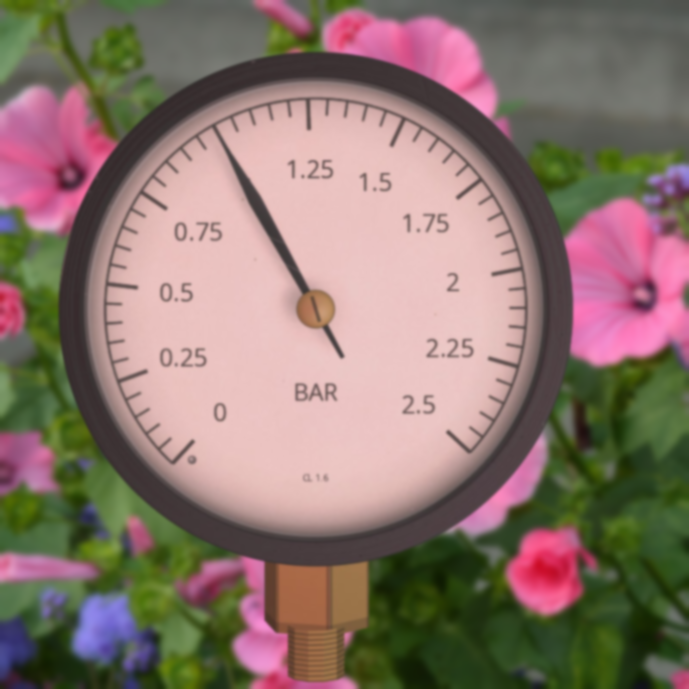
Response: bar 1
